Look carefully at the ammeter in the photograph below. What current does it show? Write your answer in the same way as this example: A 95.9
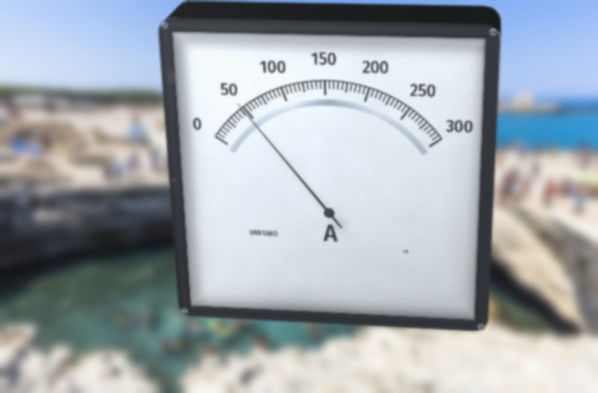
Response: A 50
